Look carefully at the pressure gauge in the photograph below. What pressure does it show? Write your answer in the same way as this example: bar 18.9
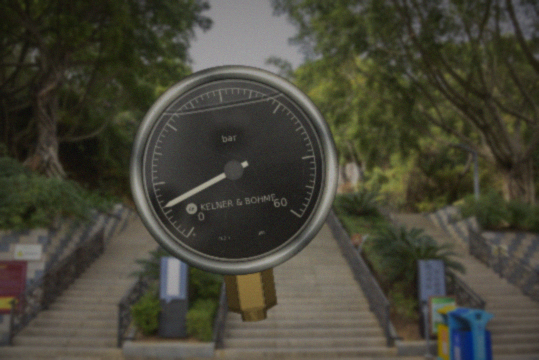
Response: bar 6
